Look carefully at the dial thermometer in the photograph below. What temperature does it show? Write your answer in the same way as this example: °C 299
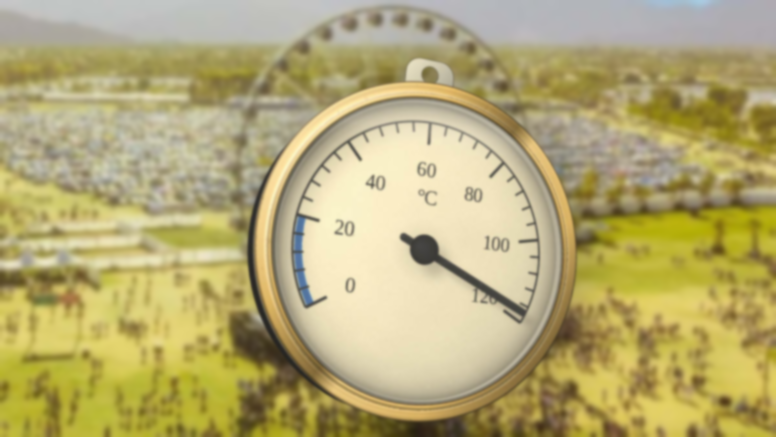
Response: °C 118
